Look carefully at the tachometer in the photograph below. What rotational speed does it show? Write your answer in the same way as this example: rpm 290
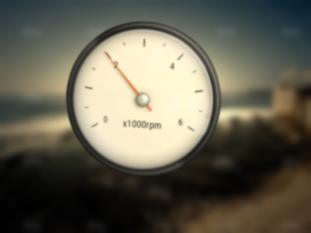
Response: rpm 2000
